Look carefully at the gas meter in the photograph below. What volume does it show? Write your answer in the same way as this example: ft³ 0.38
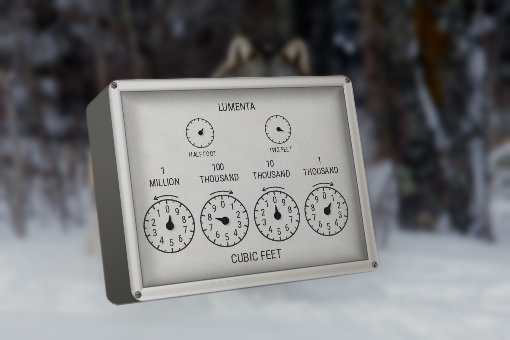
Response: ft³ 980100
